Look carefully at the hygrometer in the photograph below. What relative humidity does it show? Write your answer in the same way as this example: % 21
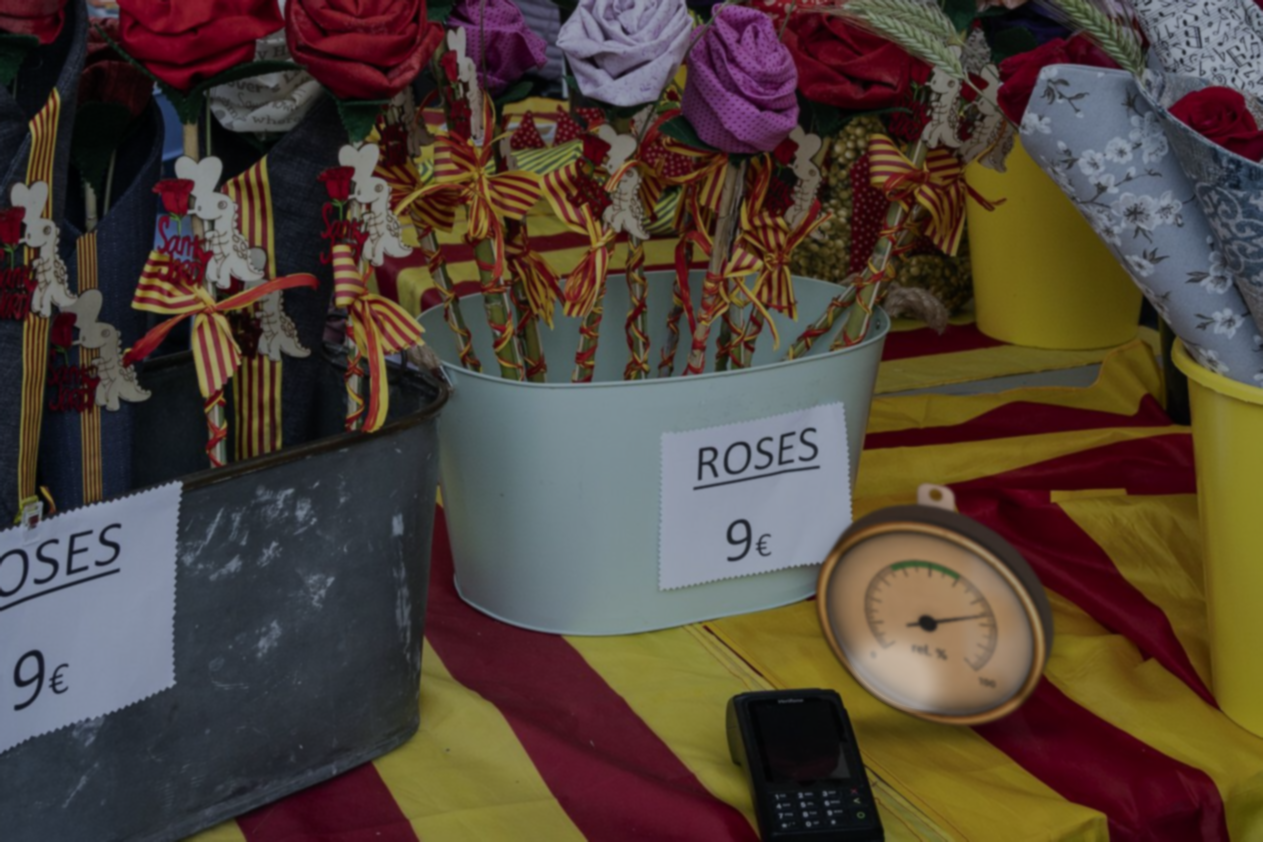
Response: % 75
